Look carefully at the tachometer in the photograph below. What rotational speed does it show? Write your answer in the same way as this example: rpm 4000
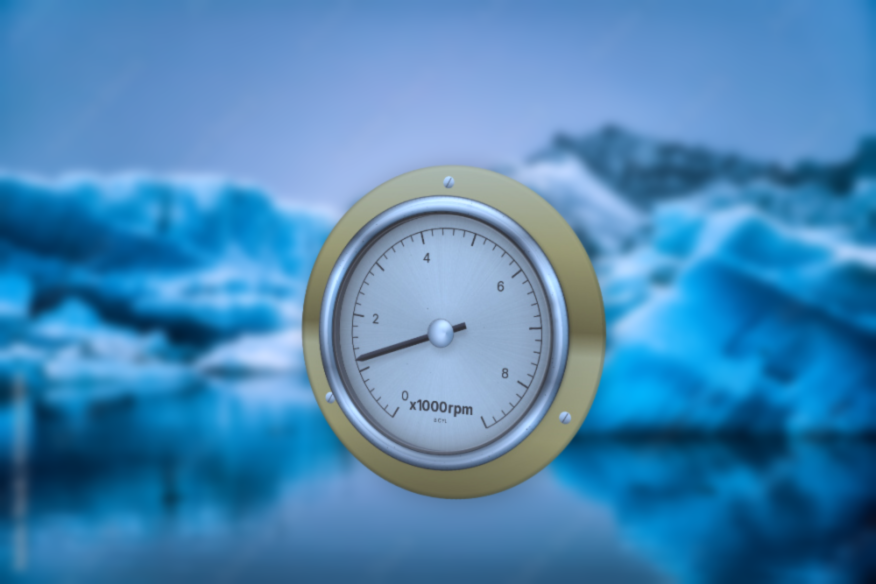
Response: rpm 1200
